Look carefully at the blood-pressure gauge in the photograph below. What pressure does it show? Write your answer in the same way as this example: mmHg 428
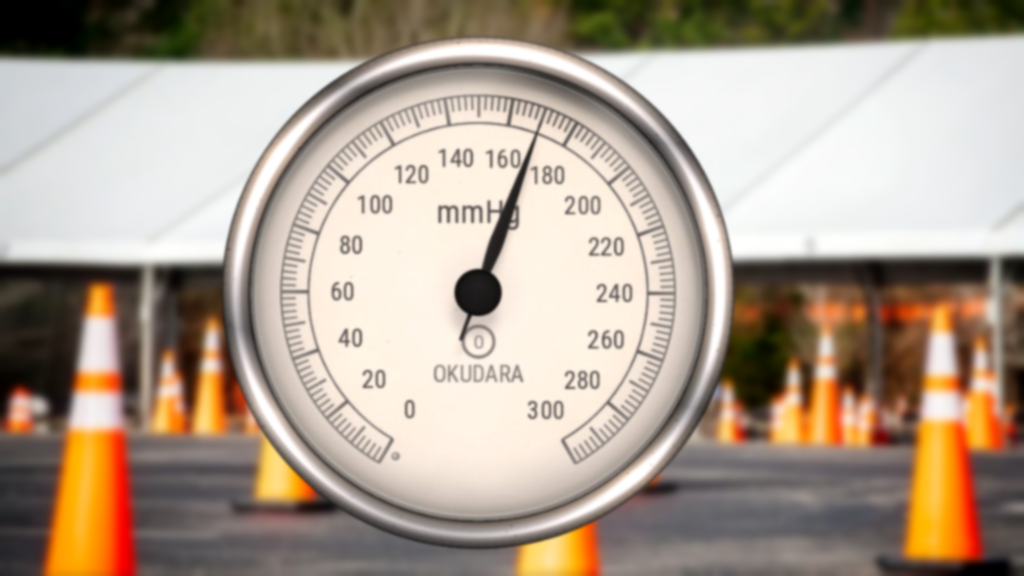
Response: mmHg 170
